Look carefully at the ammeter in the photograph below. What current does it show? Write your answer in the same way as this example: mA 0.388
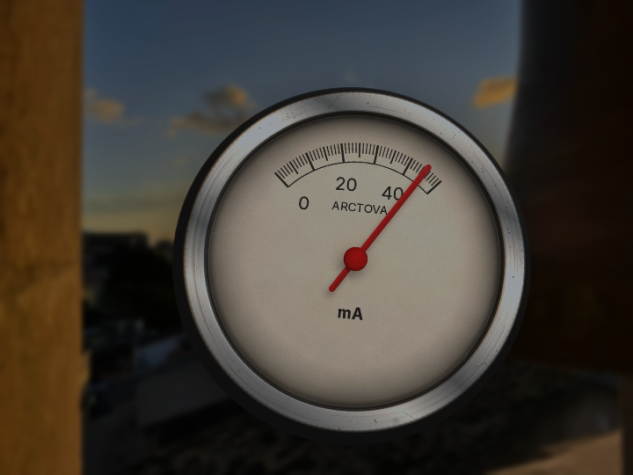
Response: mA 45
